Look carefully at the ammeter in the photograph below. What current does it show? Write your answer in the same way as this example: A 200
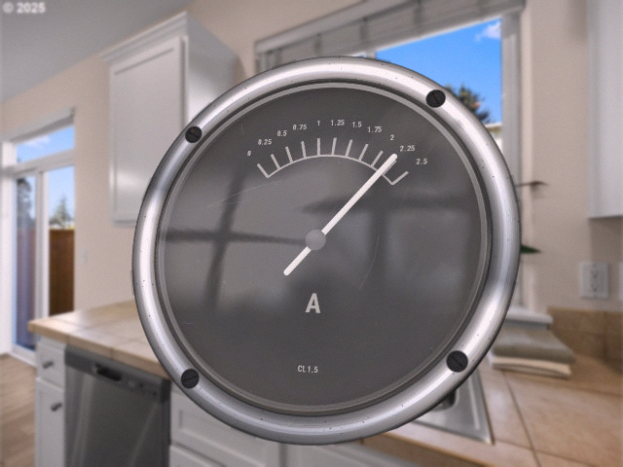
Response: A 2.25
